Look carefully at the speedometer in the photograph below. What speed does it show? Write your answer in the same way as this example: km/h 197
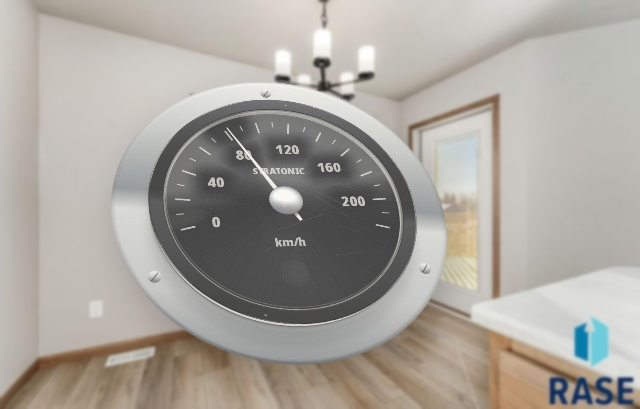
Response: km/h 80
